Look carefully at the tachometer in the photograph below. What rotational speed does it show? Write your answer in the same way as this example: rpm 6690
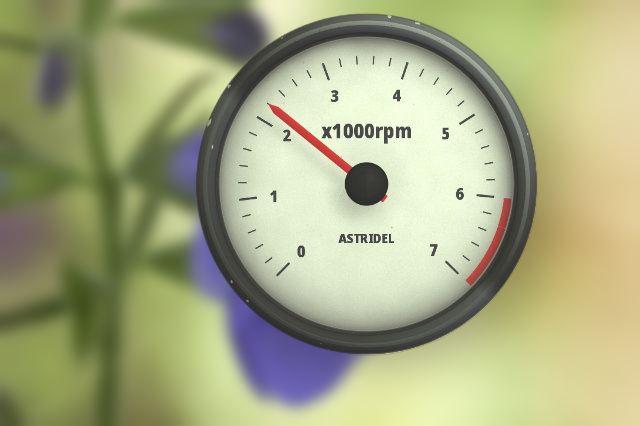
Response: rpm 2200
